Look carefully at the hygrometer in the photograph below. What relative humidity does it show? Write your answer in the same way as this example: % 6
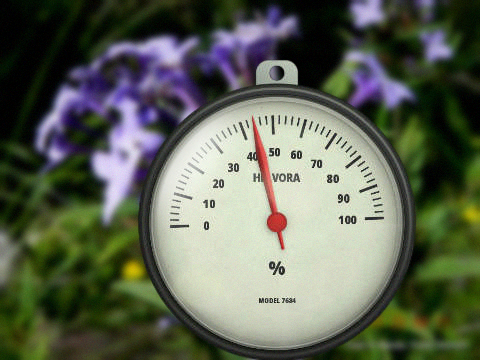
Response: % 44
